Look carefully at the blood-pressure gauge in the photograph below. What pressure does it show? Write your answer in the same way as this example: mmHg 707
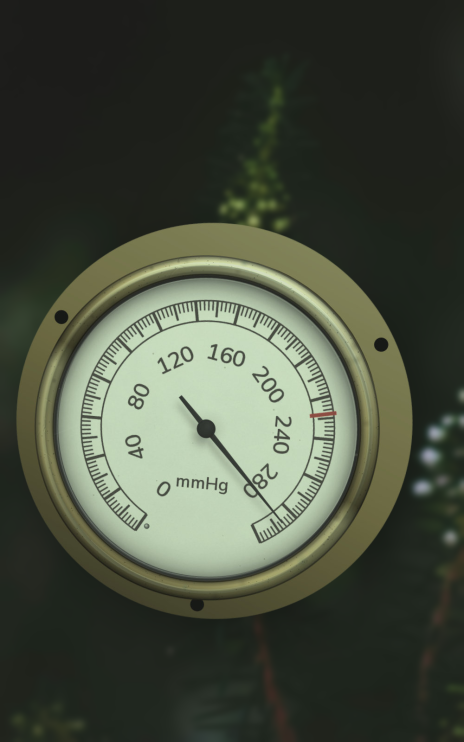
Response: mmHg 286
